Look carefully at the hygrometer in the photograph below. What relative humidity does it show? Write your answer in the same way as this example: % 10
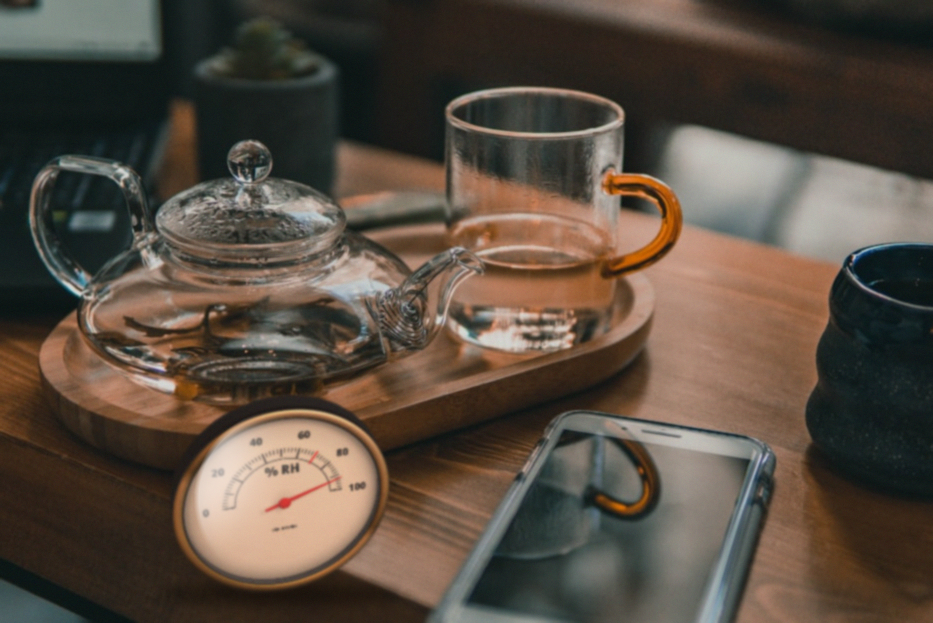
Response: % 90
